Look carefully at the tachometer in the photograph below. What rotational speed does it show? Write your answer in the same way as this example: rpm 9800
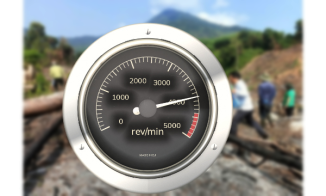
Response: rpm 4000
